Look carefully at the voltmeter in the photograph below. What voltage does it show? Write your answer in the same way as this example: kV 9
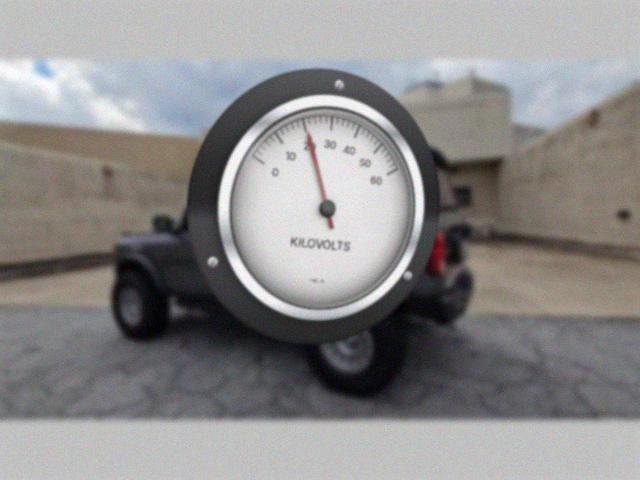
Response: kV 20
